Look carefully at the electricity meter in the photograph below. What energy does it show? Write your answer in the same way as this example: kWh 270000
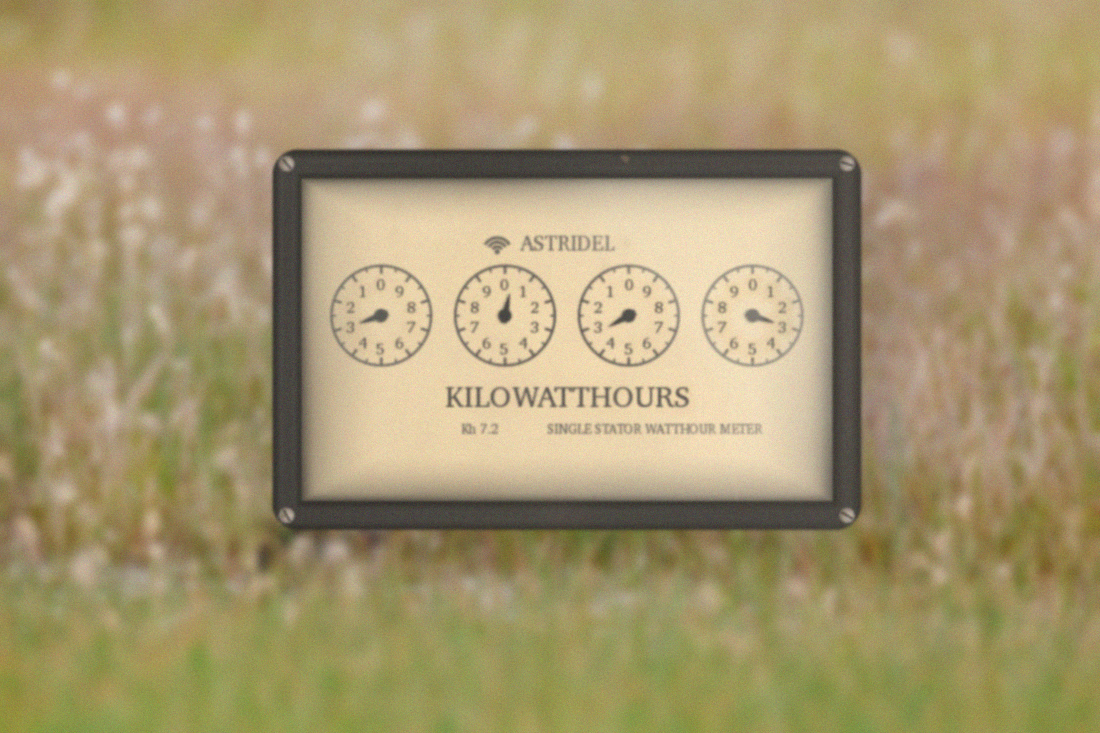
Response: kWh 3033
